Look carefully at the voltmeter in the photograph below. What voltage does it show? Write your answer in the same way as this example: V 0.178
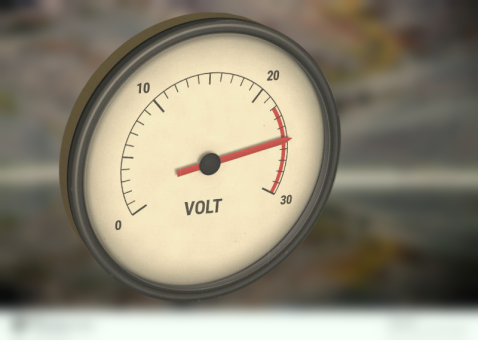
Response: V 25
